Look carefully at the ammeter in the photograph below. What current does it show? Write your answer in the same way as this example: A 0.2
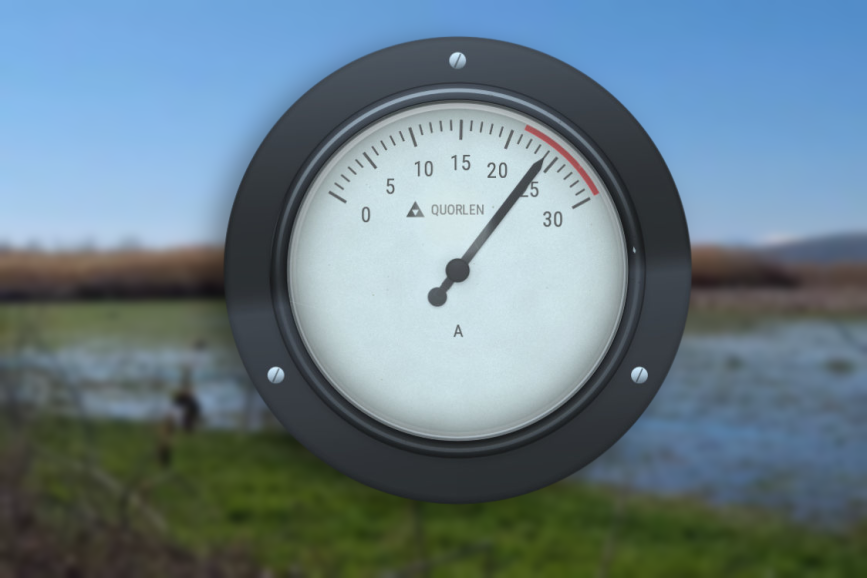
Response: A 24
